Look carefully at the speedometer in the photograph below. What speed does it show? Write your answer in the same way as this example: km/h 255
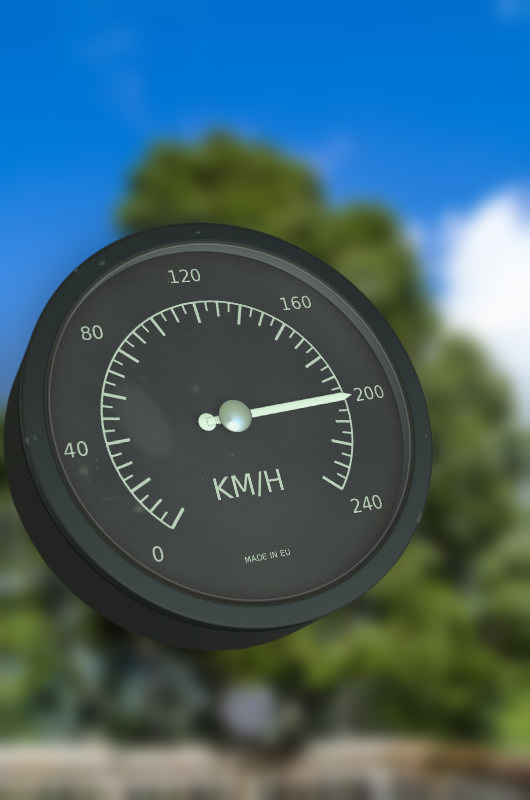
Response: km/h 200
